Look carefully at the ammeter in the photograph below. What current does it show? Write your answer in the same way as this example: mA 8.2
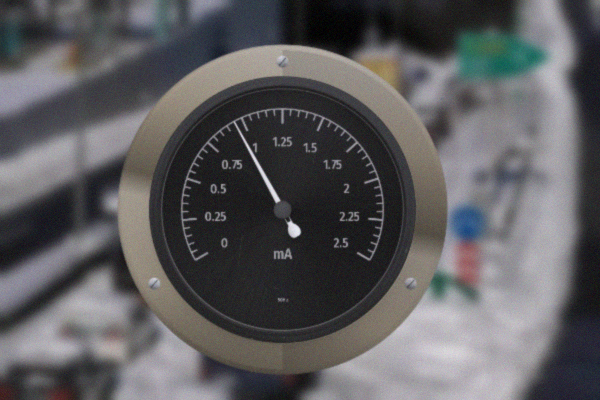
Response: mA 0.95
